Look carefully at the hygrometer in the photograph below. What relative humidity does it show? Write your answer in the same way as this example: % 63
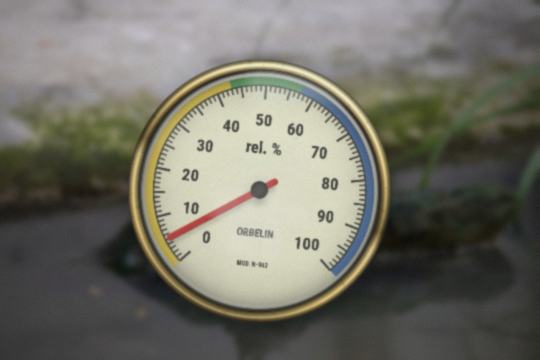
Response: % 5
